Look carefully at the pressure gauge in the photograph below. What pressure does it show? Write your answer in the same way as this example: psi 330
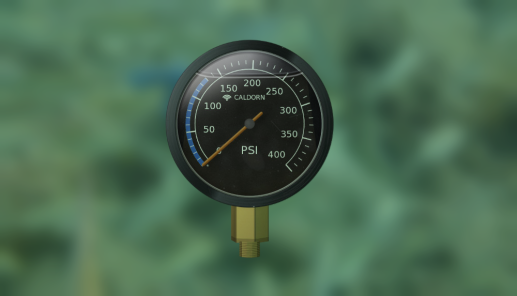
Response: psi 0
